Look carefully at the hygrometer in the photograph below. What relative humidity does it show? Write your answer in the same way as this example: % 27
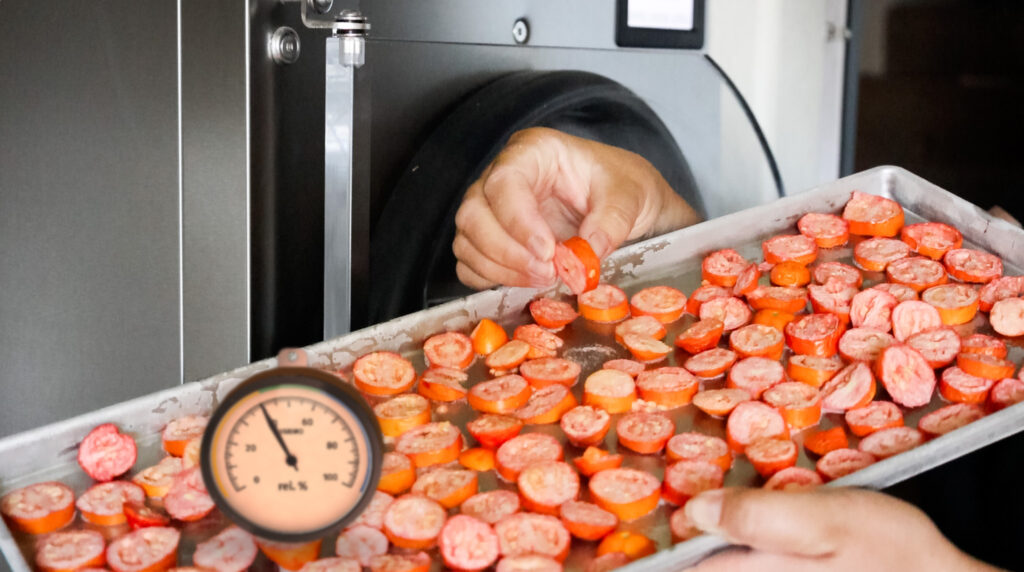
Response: % 40
